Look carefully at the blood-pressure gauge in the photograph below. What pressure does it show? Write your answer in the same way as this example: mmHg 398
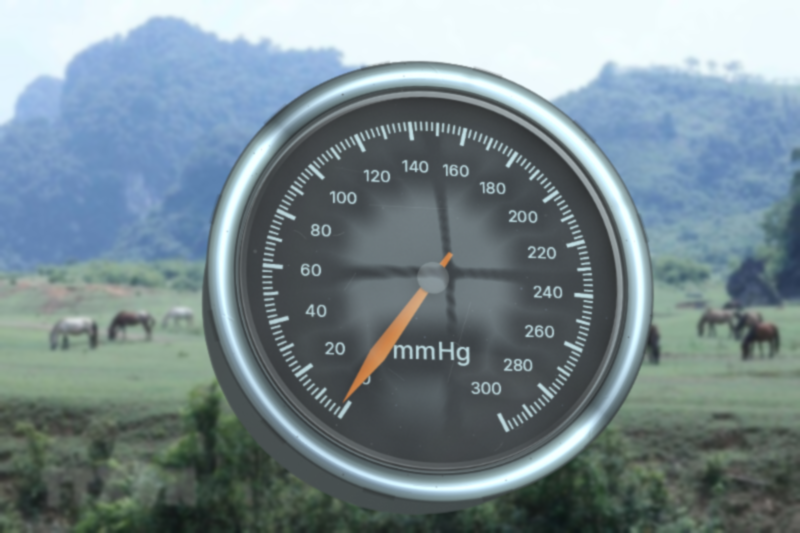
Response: mmHg 2
